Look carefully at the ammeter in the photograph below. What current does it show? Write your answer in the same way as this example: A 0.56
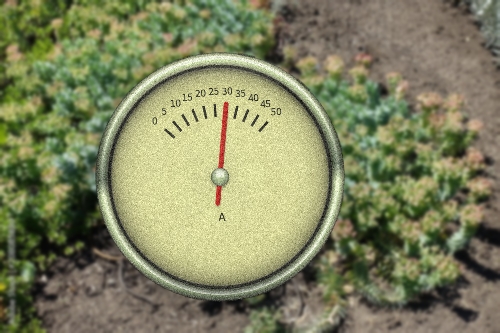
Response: A 30
